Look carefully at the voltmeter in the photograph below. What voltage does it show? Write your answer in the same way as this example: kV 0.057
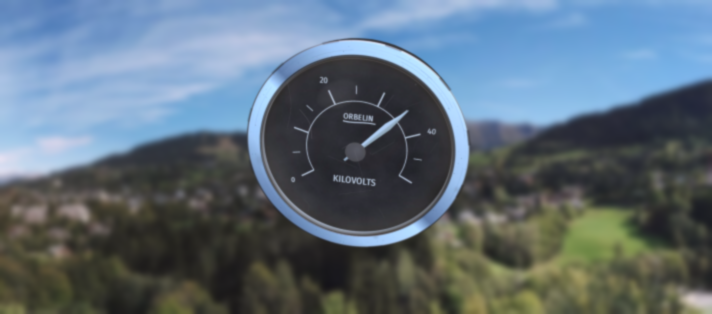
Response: kV 35
